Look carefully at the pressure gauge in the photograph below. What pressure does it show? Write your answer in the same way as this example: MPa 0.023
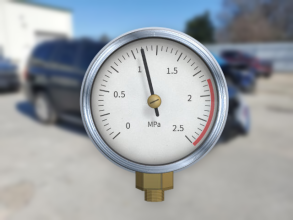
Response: MPa 1.1
